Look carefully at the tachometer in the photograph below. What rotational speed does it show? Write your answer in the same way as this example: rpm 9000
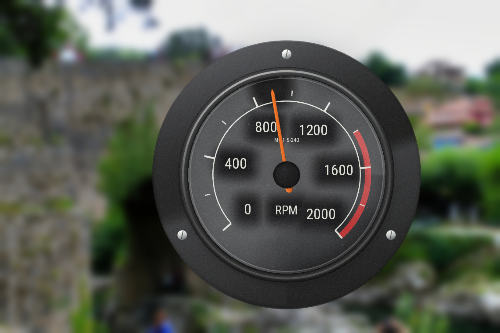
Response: rpm 900
